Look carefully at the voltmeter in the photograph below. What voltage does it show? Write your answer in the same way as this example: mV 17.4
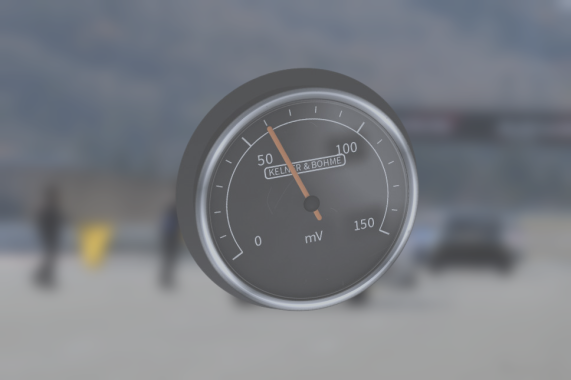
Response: mV 60
